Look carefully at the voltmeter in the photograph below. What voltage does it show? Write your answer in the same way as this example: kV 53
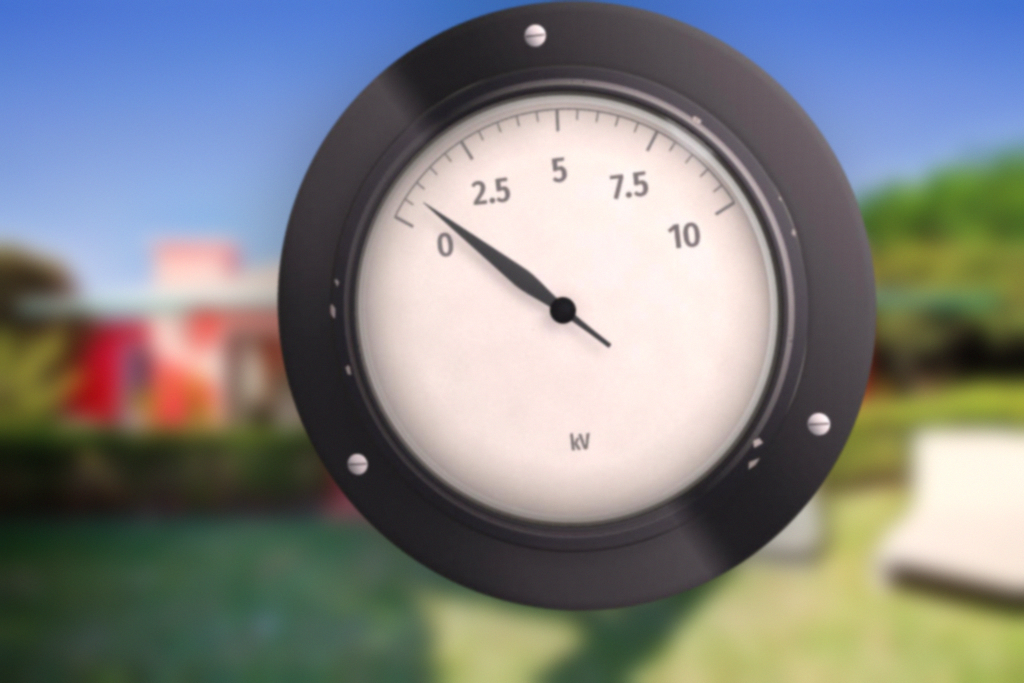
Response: kV 0.75
